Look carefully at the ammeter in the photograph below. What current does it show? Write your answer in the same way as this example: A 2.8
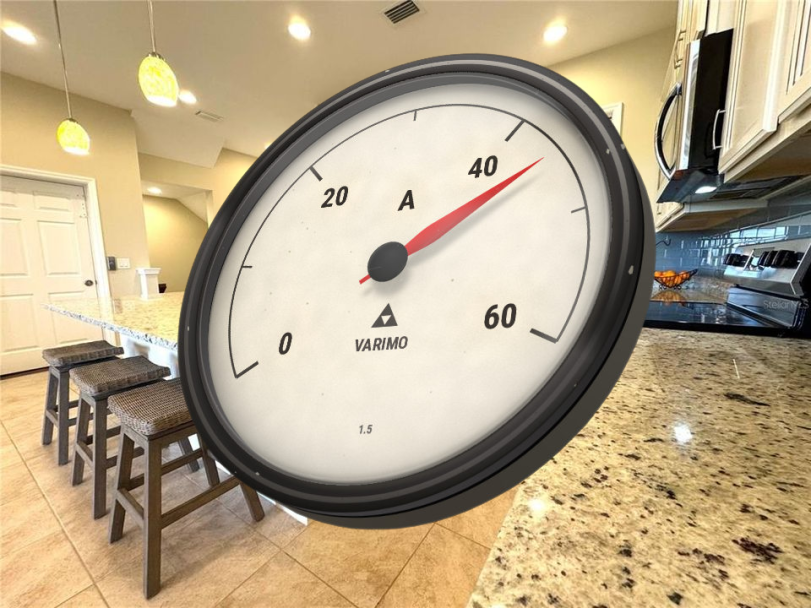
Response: A 45
